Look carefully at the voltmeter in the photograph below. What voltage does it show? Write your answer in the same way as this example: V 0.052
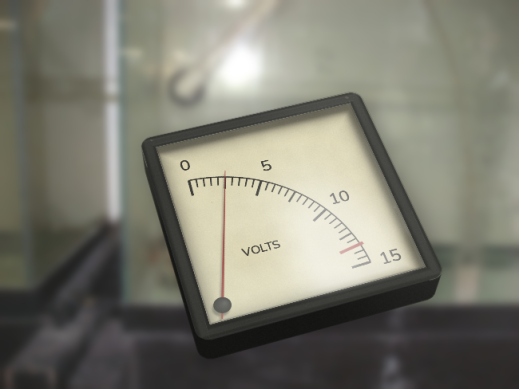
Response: V 2.5
